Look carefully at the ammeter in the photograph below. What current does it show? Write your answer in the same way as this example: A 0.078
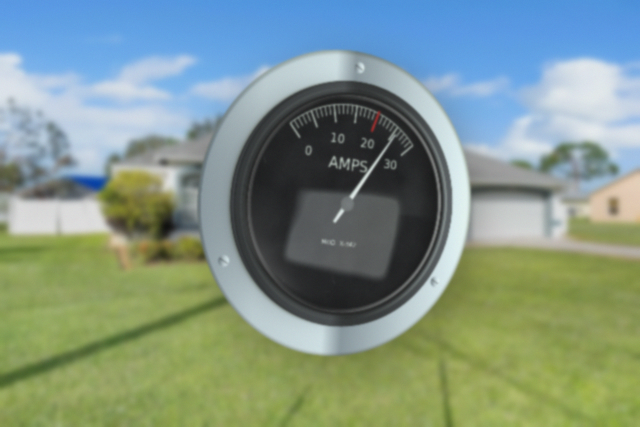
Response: A 25
